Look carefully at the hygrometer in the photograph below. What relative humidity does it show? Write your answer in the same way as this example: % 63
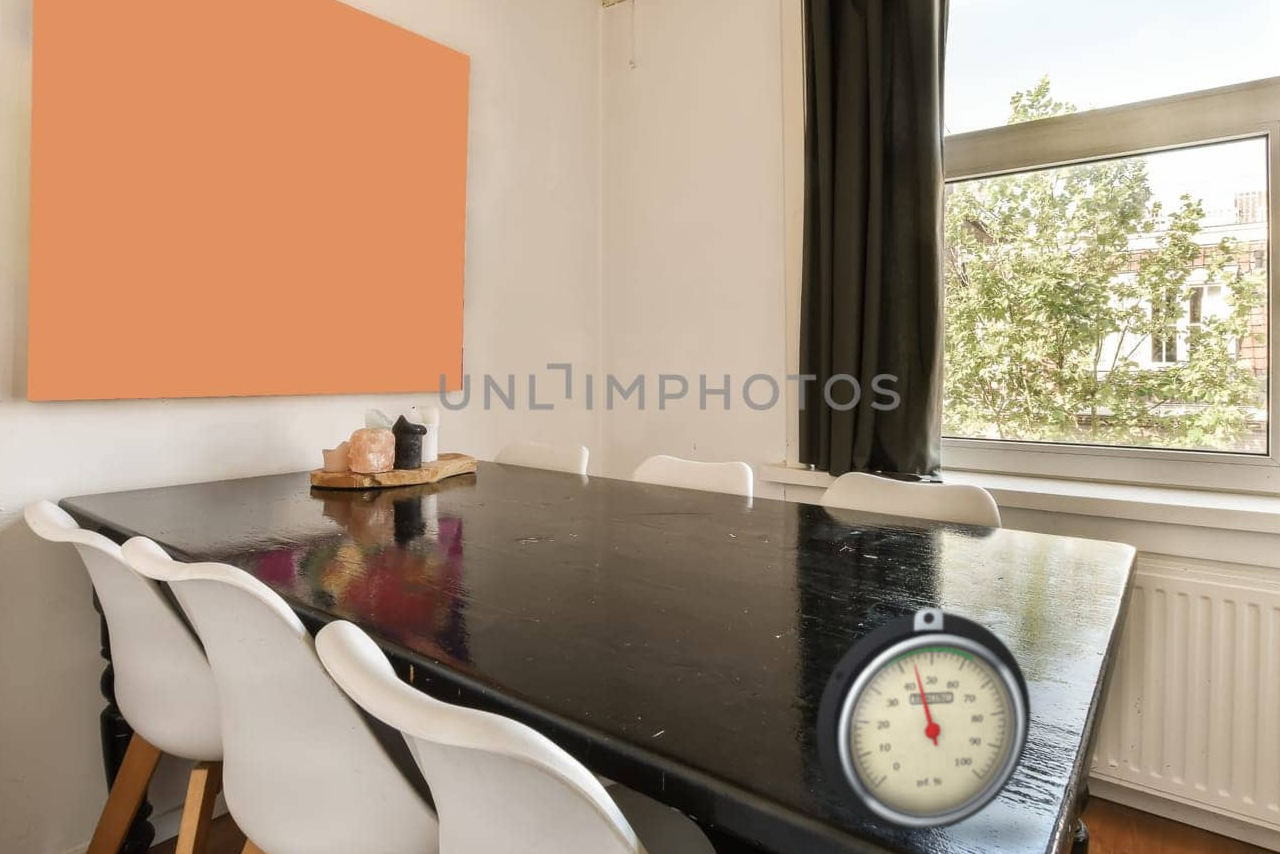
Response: % 44
